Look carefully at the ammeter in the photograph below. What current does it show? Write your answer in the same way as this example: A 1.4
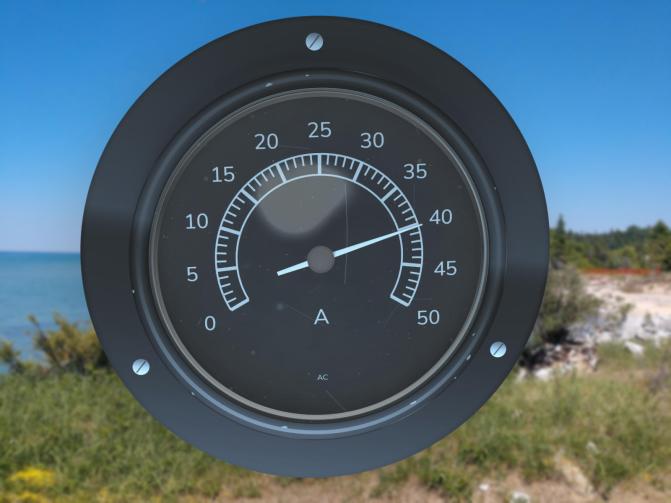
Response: A 40
